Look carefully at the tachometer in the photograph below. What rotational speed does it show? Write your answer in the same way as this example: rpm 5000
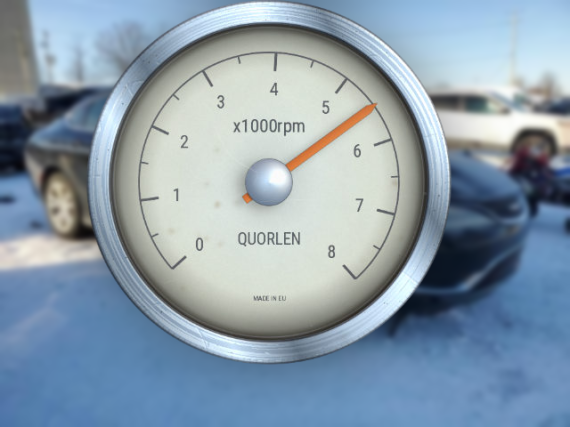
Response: rpm 5500
